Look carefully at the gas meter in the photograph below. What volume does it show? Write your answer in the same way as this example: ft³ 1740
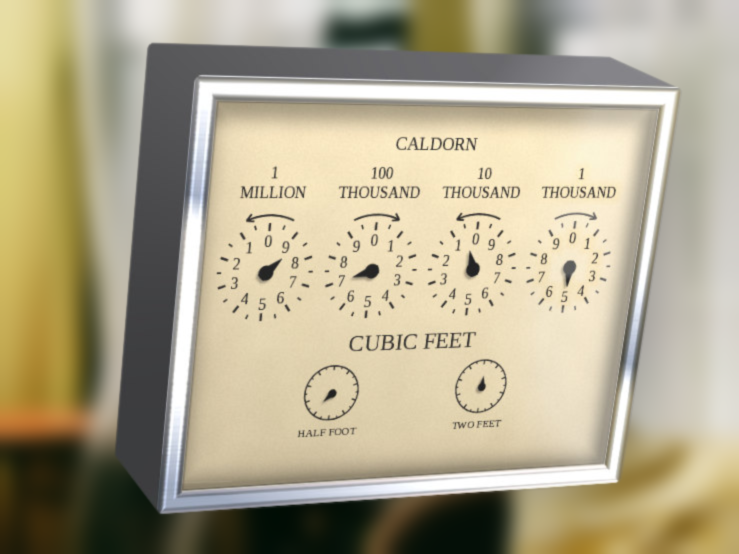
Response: ft³ 870500
